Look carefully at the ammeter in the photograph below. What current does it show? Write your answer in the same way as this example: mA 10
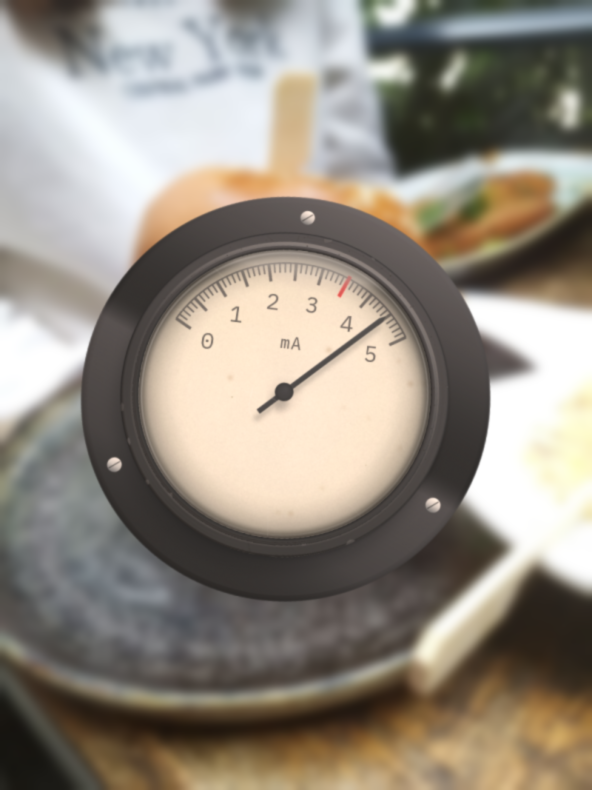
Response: mA 4.5
